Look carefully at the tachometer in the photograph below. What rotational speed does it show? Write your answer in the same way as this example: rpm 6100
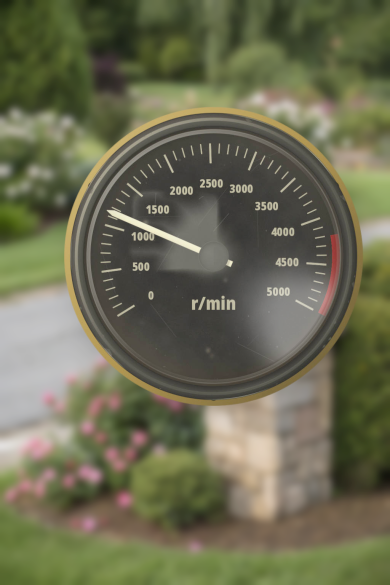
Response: rpm 1150
